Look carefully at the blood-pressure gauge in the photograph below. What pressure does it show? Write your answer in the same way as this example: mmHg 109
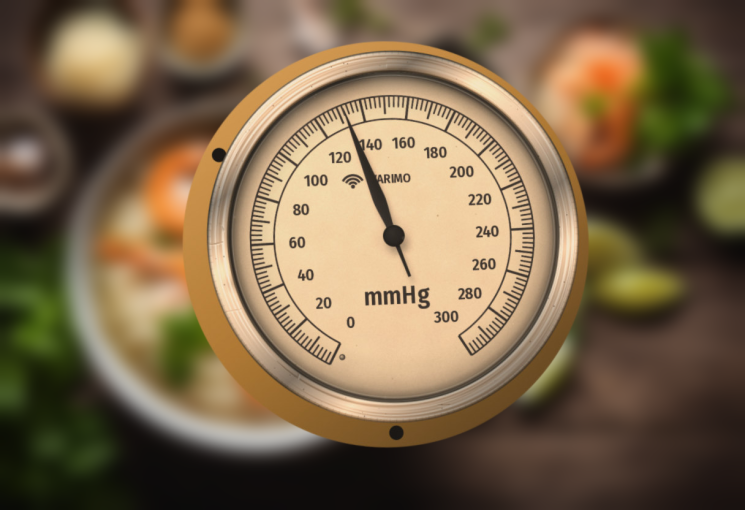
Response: mmHg 132
